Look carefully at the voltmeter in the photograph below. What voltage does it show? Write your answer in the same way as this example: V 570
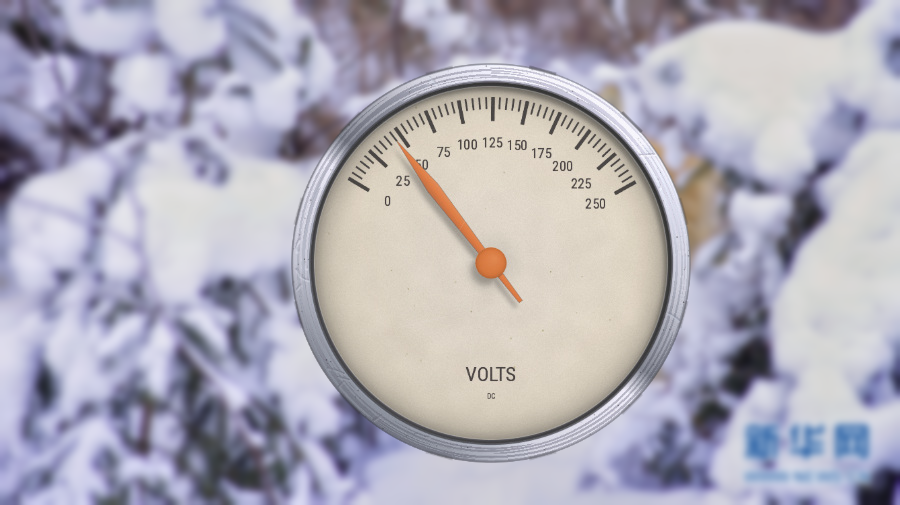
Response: V 45
